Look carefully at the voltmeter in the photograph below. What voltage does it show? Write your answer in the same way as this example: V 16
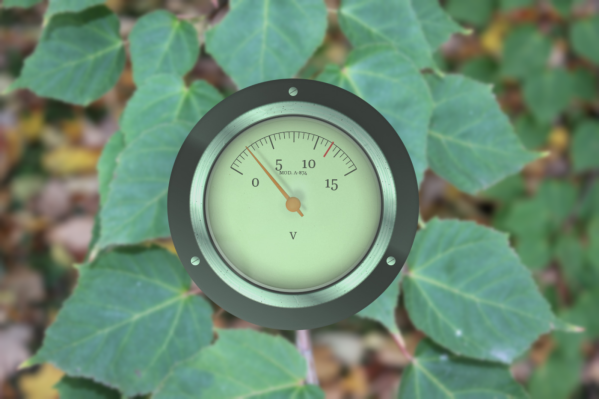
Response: V 2.5
